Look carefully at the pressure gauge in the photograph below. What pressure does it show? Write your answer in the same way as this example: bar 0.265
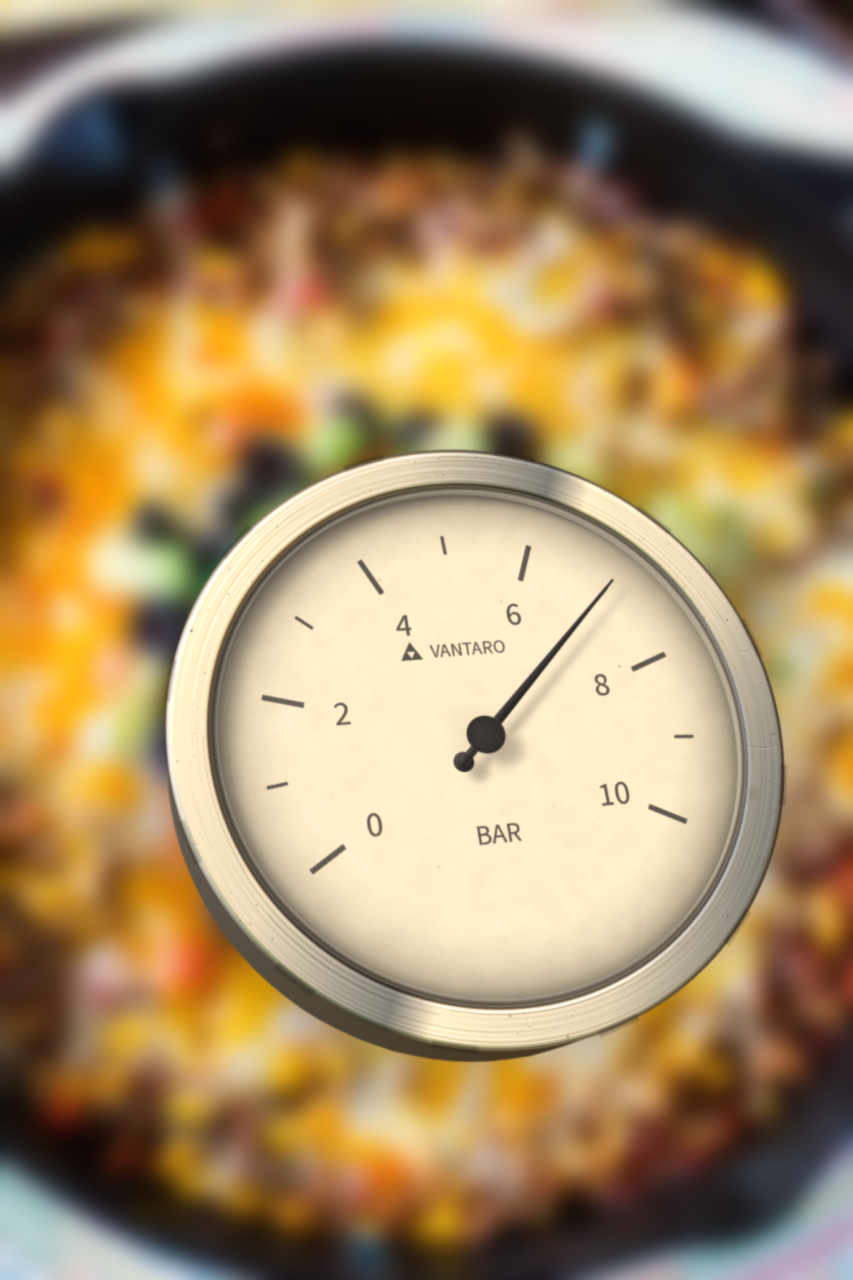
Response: bar 7
